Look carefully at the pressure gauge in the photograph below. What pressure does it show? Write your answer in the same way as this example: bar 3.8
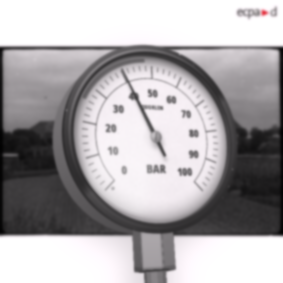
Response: bar 40
